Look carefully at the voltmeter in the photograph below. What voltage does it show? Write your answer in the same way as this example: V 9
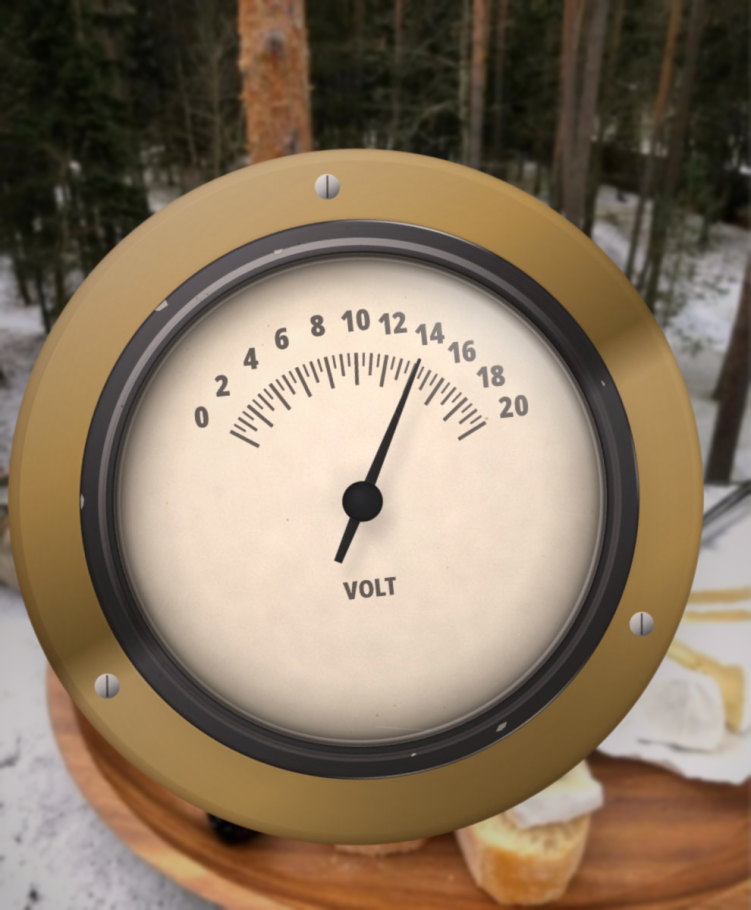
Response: V 14
